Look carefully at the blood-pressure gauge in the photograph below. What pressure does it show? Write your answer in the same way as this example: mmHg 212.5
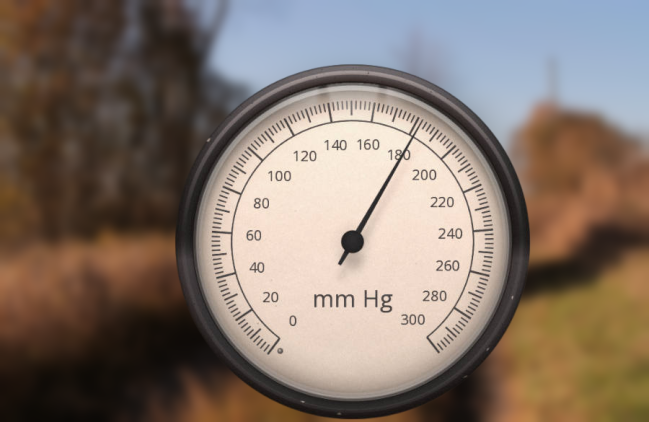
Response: mmHg 182
